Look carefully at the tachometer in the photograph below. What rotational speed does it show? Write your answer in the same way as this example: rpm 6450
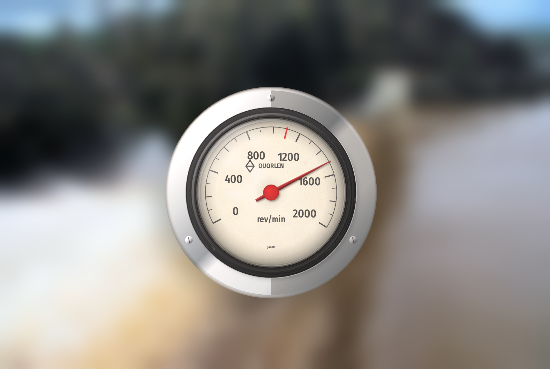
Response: rpm 1500
